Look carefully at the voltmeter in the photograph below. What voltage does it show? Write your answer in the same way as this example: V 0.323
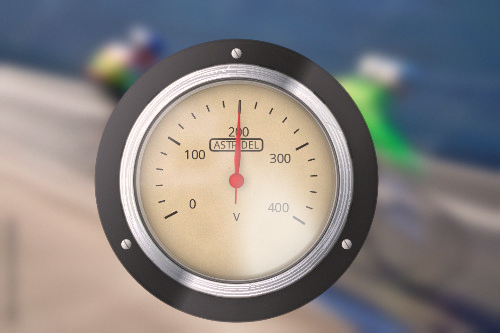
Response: V 200
